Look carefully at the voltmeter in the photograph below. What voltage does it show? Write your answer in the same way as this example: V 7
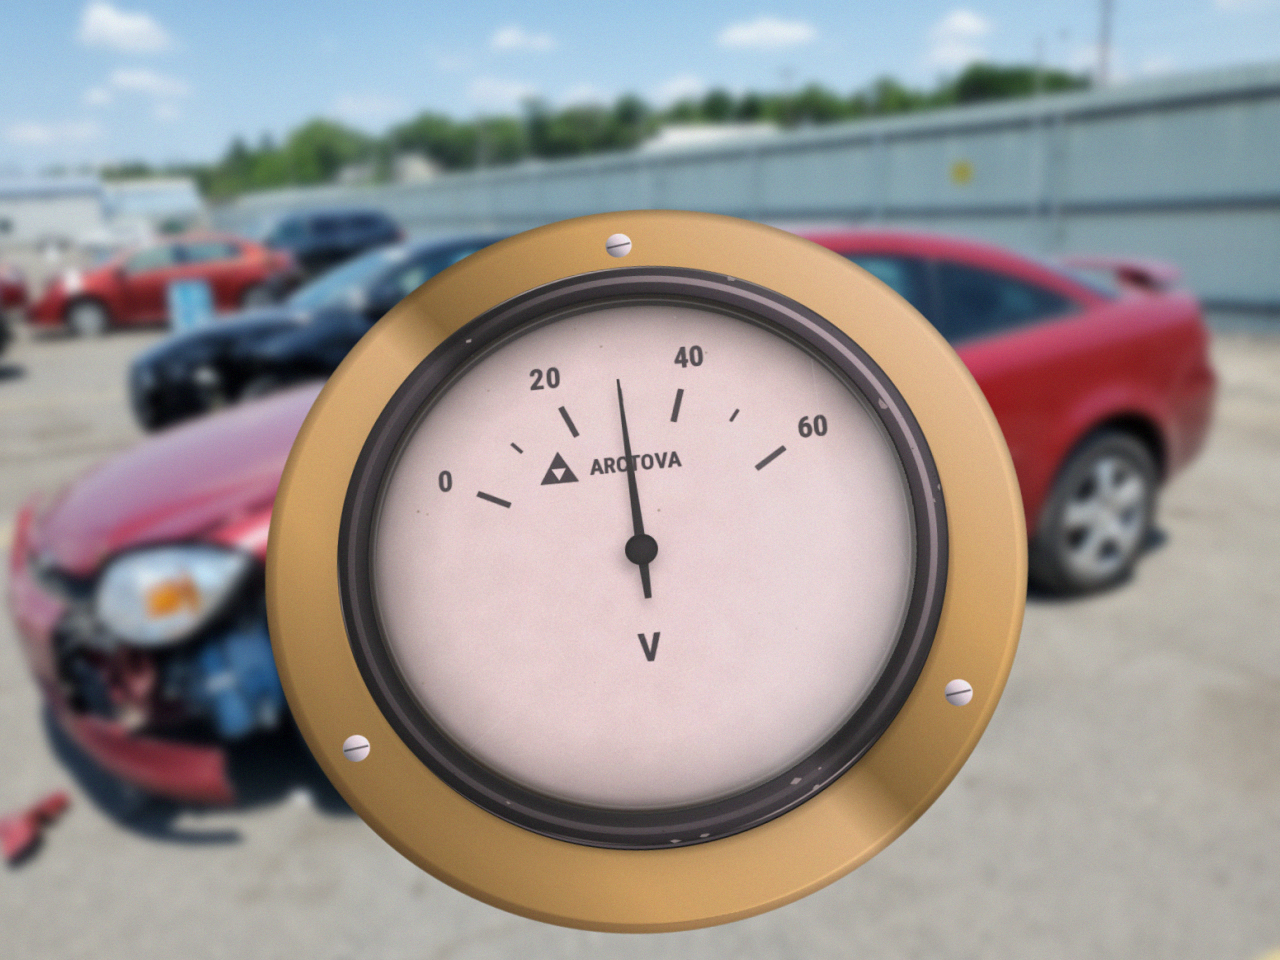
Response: V 30
